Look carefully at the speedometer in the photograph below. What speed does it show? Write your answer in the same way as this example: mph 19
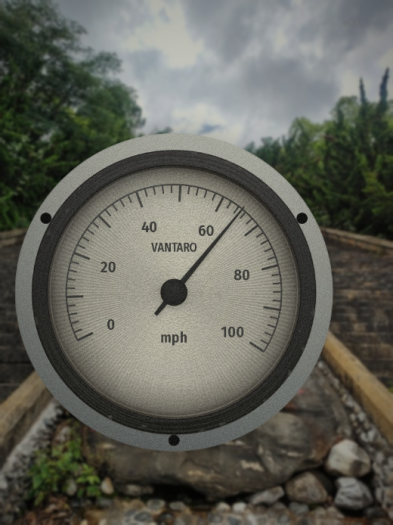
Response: mph 65
